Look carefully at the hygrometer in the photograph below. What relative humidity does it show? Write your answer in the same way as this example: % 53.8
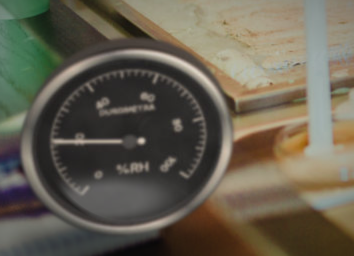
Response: % 20
